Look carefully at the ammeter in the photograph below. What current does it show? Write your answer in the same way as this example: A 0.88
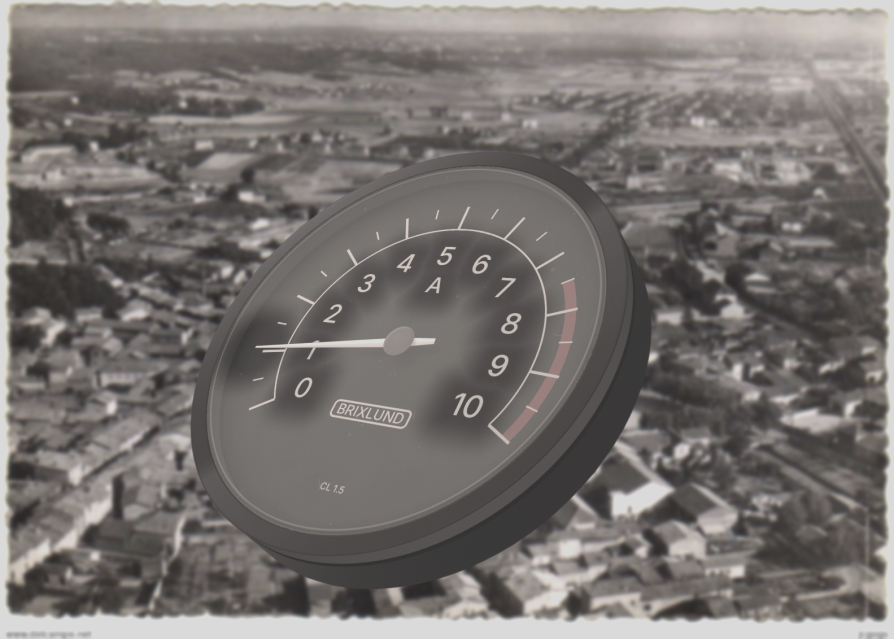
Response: A 1
